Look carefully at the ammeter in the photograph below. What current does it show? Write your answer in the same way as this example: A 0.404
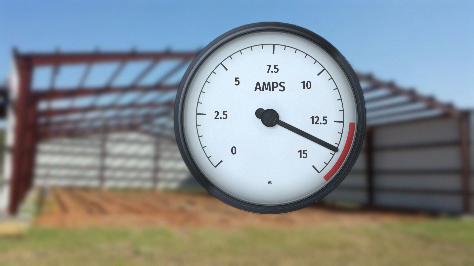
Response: A 13.75
